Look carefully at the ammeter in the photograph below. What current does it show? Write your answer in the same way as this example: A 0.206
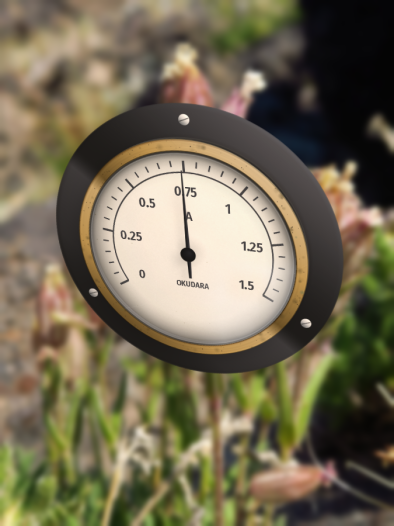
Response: A 0.75
